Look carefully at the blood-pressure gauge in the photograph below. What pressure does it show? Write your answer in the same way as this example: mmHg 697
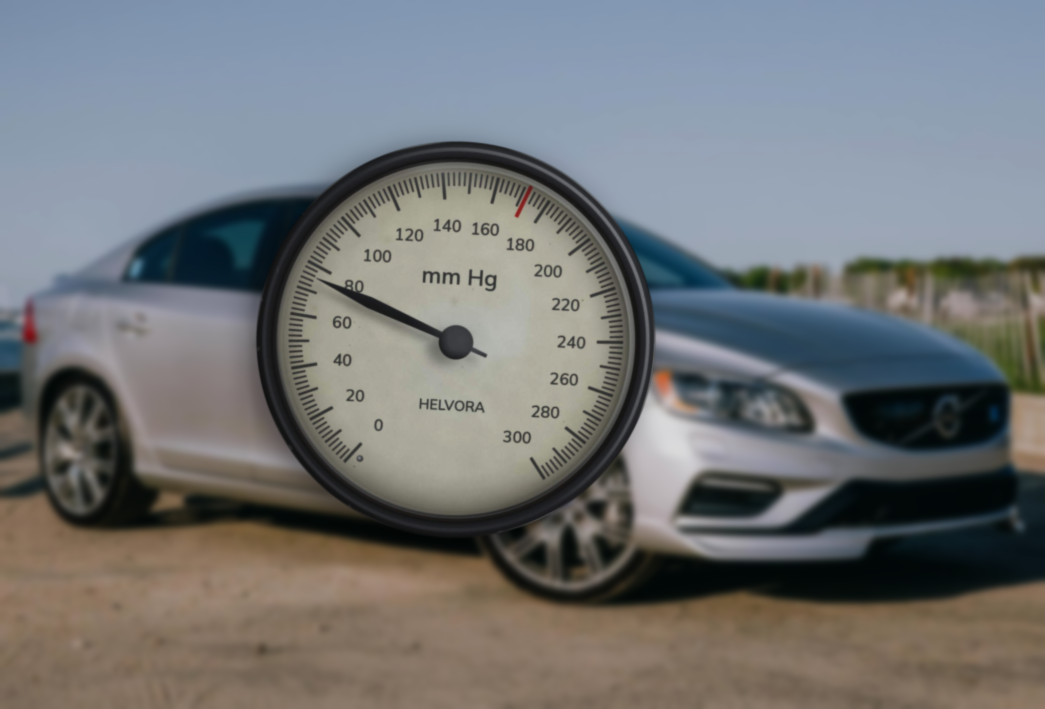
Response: mmHg 76
